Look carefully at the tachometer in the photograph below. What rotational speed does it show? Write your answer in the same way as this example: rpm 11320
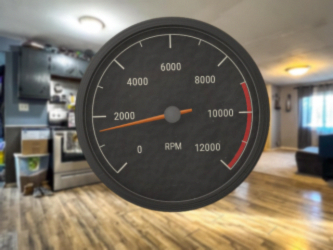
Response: rpm 1500
